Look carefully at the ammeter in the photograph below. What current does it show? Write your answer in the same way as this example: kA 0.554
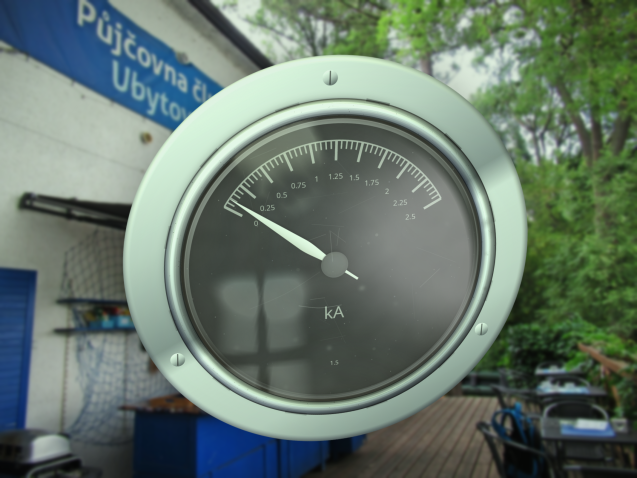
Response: kA 0.1
